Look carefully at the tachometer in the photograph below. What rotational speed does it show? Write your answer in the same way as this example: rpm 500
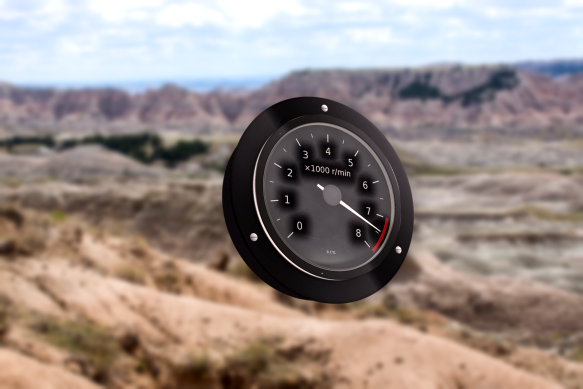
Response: rpm 7500
